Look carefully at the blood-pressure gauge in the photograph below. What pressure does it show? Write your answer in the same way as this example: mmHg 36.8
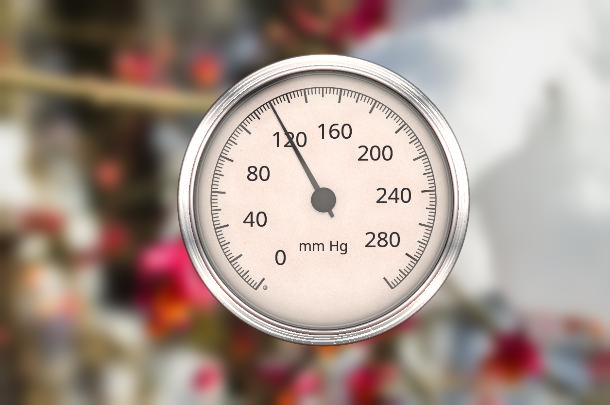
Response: mmHg 120
